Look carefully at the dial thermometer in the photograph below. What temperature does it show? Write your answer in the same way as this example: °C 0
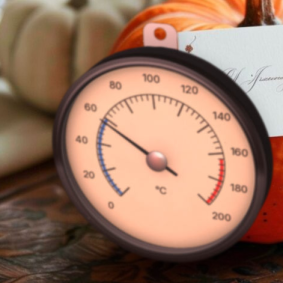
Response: °C 60
